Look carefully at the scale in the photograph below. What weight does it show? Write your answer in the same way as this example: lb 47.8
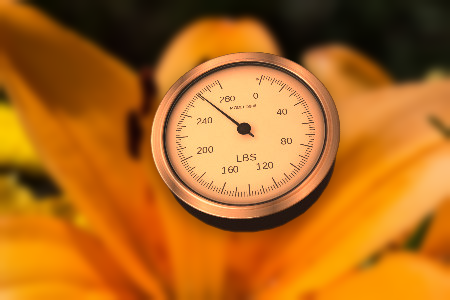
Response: lb 260
